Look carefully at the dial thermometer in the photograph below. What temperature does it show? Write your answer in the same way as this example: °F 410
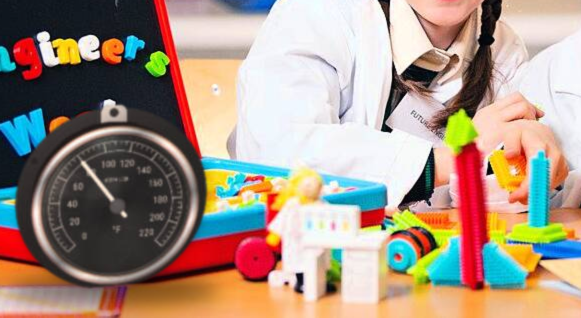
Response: °F 80
